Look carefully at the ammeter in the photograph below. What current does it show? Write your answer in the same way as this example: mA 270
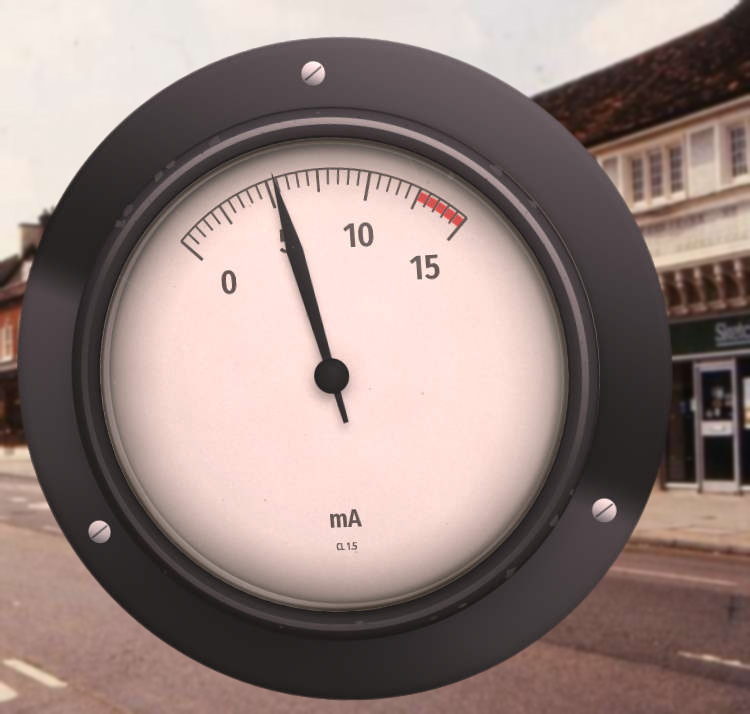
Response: mA 5.5
